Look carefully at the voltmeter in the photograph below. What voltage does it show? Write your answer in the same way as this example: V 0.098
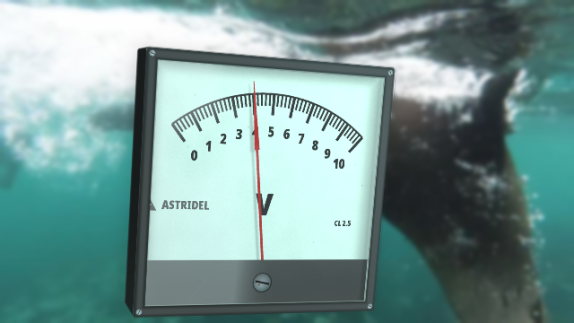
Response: V 4
